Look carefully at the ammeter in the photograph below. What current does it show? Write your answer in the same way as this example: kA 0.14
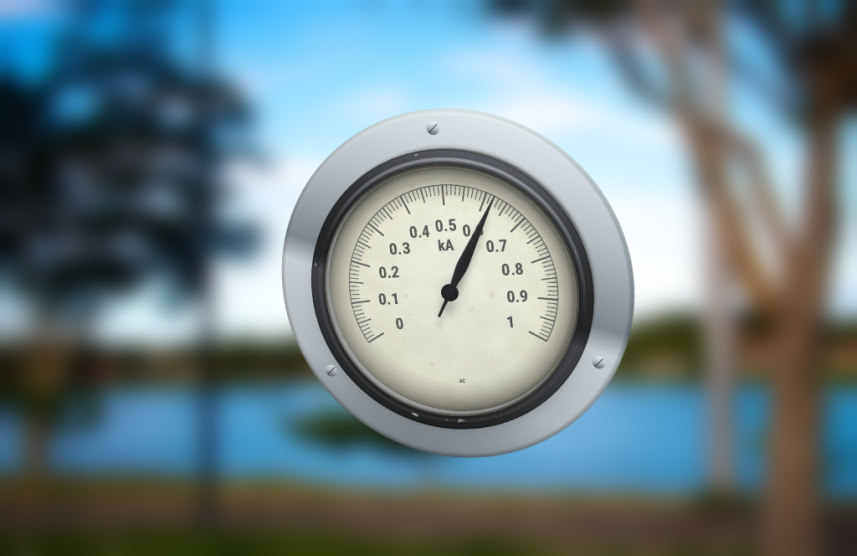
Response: kA 0.62
